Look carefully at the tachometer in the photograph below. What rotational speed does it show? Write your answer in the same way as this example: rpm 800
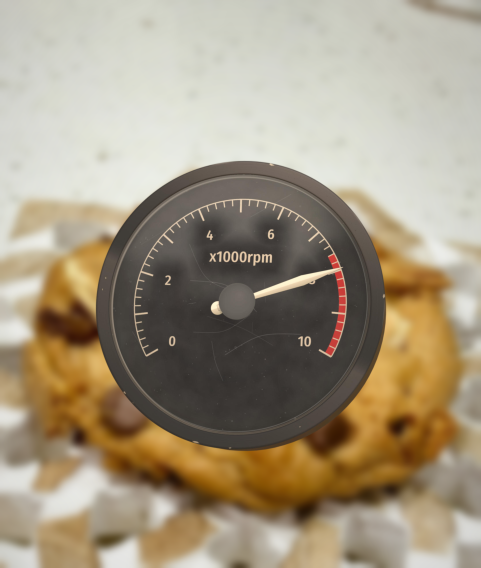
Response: rpm 8000
